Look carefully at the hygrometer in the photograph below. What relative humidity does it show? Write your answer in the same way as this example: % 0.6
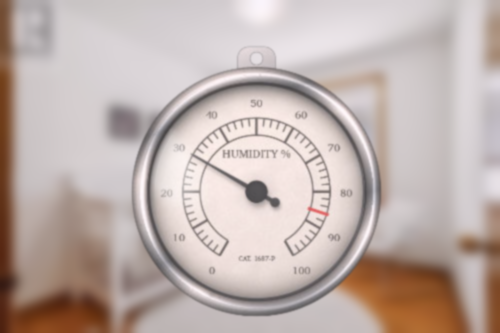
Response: % 30
